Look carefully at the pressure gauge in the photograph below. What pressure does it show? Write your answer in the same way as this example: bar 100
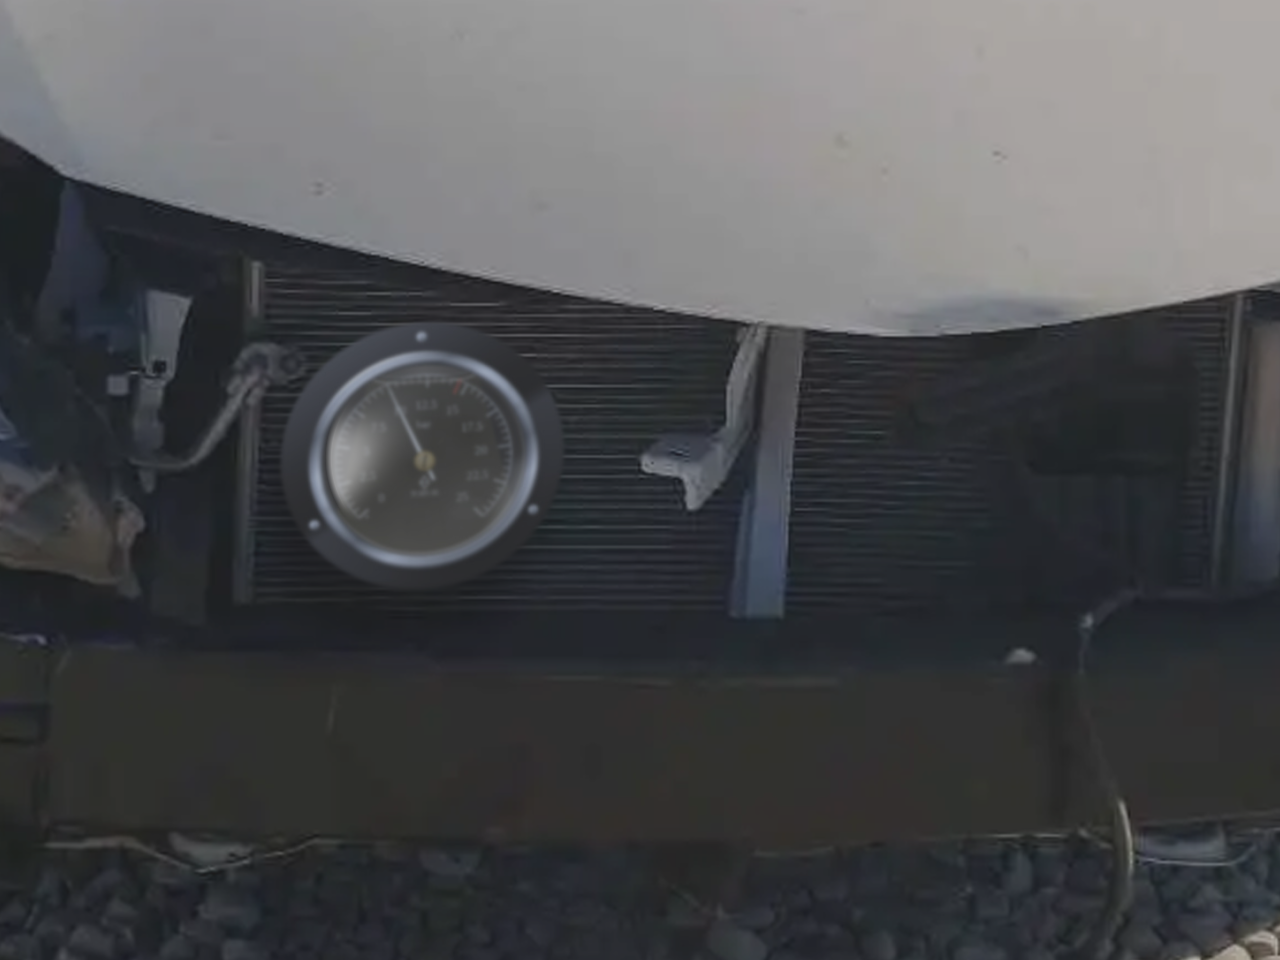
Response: bar 10
